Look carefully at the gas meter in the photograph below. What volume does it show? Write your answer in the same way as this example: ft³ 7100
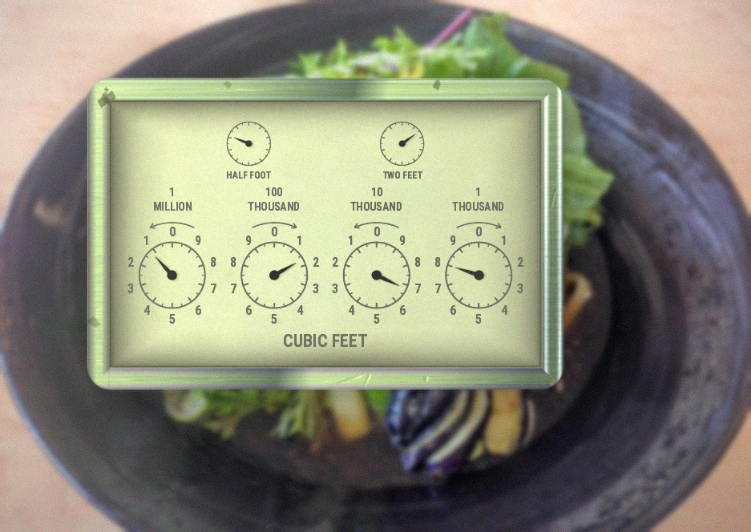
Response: ft³ 116800
